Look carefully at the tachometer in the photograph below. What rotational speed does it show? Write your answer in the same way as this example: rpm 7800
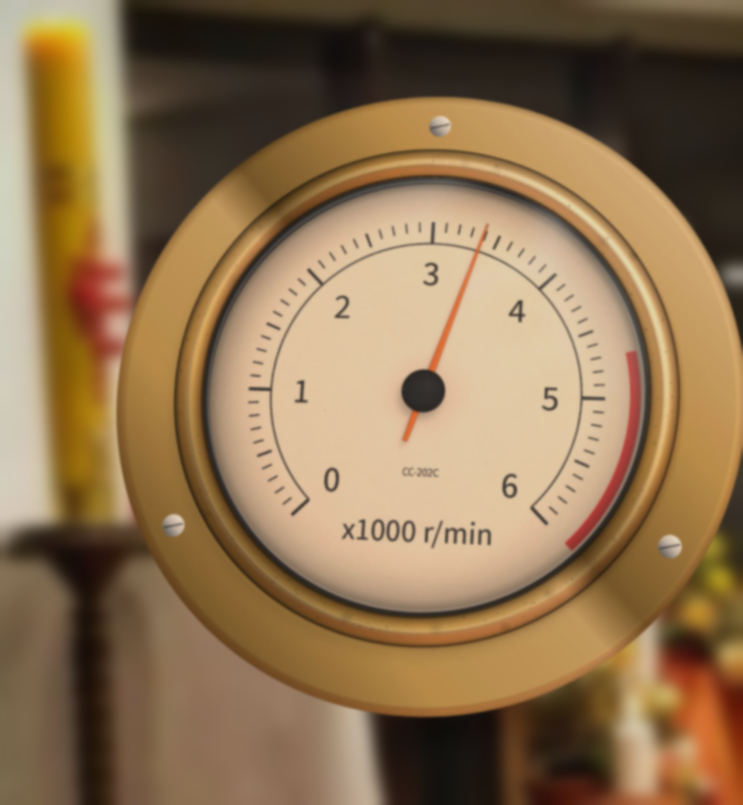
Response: rpm 3400
